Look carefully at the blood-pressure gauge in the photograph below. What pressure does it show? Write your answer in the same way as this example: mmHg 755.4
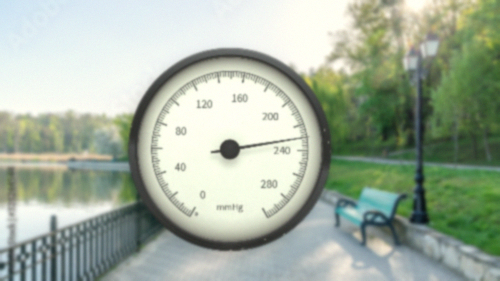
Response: mmHg 230
